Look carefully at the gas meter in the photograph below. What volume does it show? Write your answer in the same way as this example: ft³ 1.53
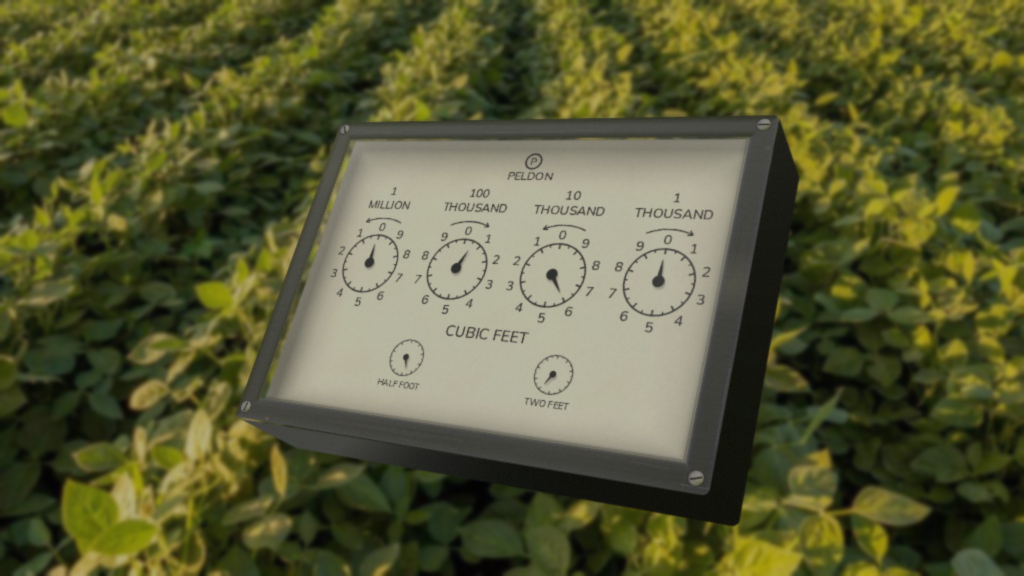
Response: ft³ 6000
